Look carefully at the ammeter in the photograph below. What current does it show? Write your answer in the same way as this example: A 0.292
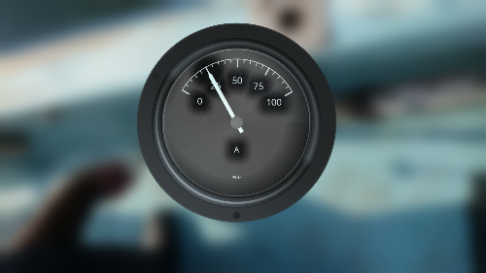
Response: A 25
